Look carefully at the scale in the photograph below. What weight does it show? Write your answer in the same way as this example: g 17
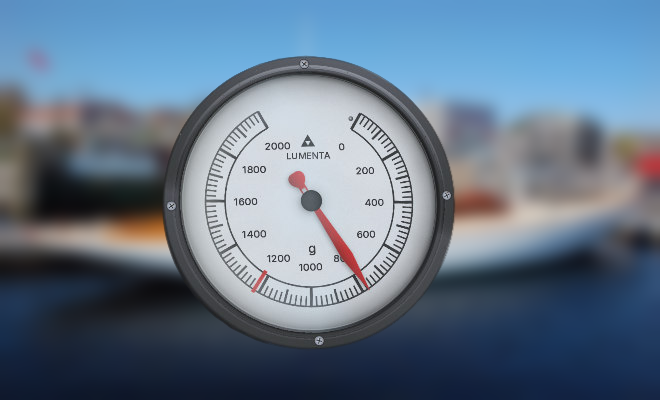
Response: g 780
